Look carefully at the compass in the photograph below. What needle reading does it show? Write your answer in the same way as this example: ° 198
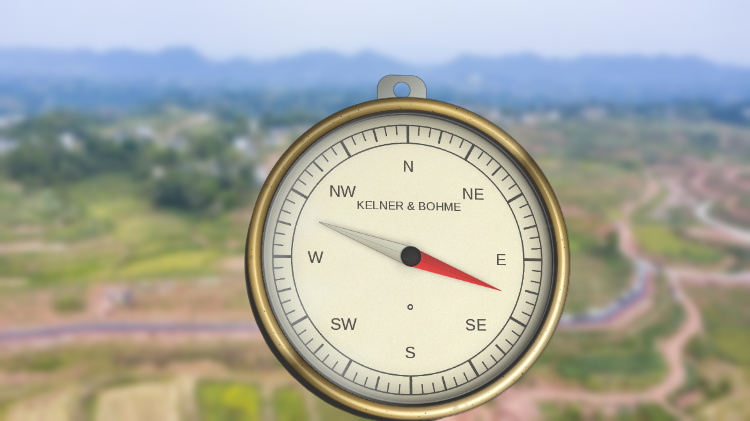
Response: ° 110
